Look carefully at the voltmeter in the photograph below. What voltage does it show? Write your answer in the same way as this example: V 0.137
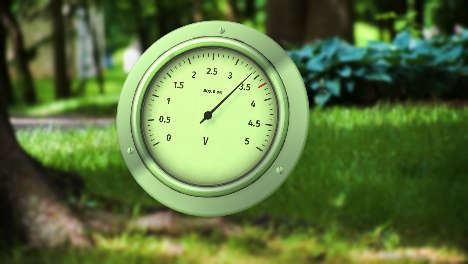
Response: V 3.4
